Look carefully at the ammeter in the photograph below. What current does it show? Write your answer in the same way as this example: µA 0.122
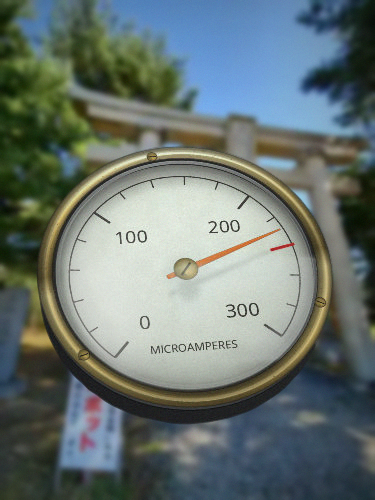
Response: µA 230
